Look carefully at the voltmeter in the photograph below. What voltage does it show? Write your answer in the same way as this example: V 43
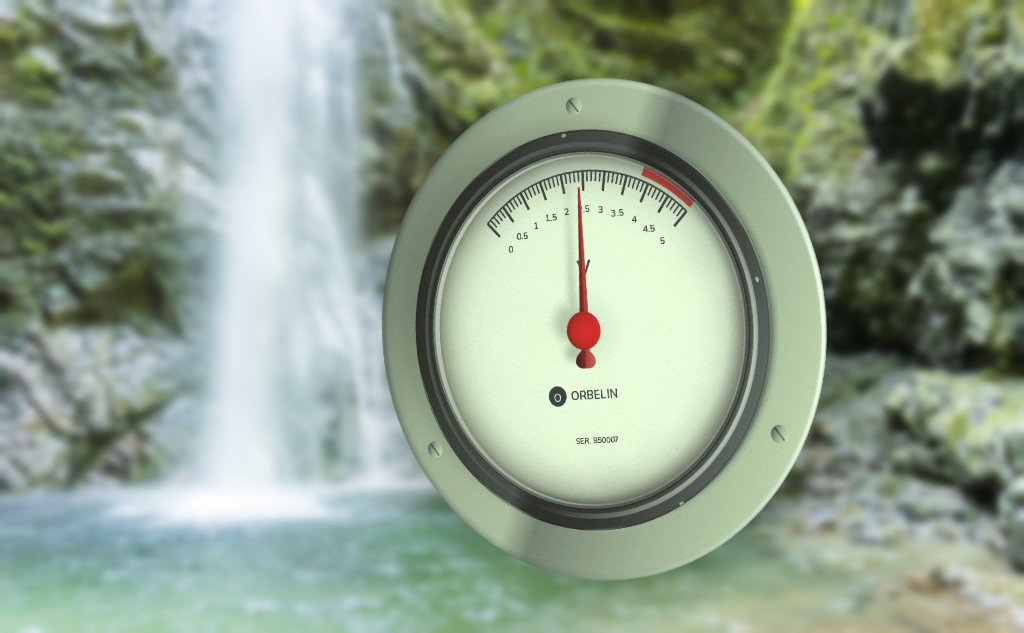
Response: V 2.5
